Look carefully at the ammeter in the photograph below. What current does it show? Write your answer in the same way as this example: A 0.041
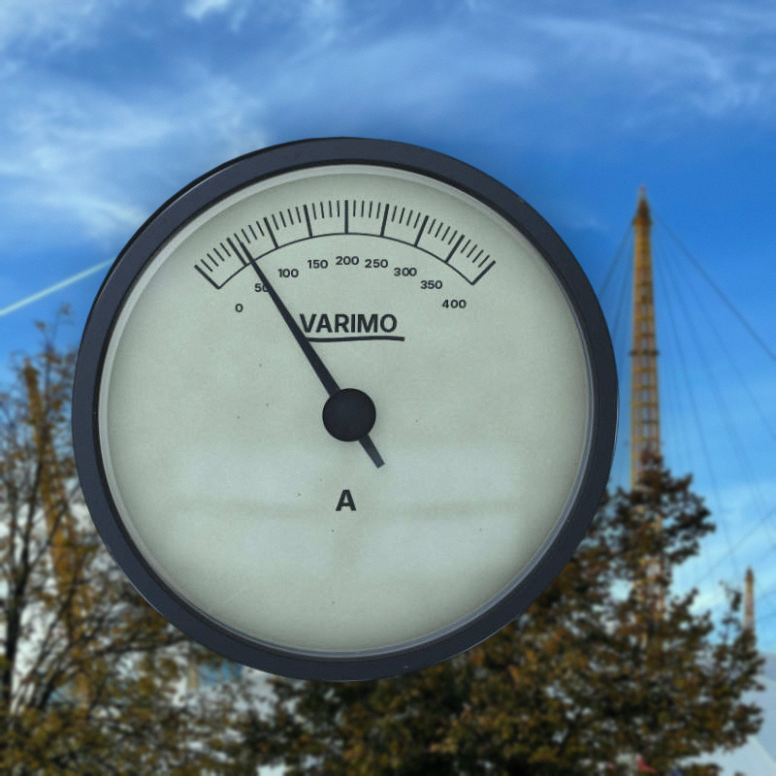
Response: A 60
